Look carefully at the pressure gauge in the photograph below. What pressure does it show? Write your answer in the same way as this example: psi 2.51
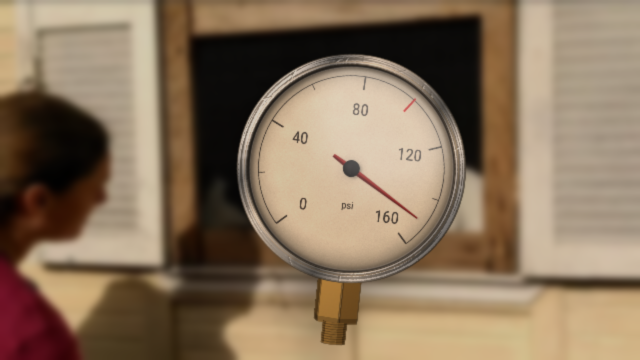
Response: psi 150
